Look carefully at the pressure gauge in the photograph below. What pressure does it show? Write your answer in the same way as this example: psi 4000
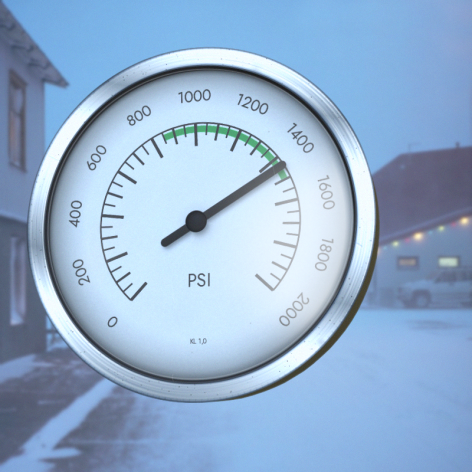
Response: psi 1450
